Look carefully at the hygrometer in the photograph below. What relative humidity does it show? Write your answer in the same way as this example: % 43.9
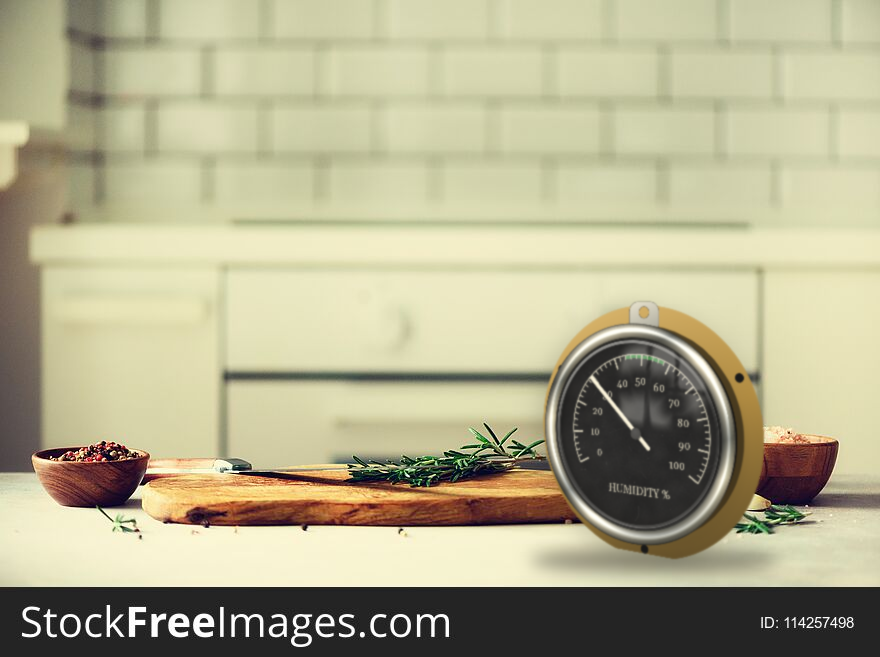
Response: % 30
